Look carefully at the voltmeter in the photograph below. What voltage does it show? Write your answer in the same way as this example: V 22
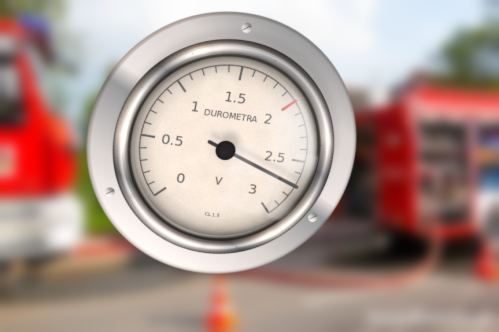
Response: V 2.7
